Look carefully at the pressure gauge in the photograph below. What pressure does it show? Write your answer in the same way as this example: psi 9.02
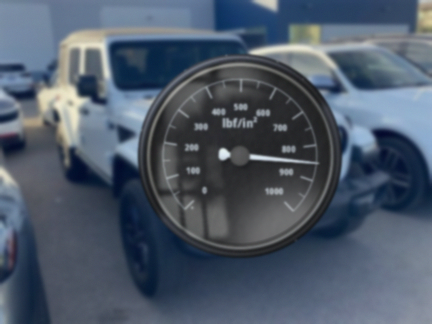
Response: psi 850
